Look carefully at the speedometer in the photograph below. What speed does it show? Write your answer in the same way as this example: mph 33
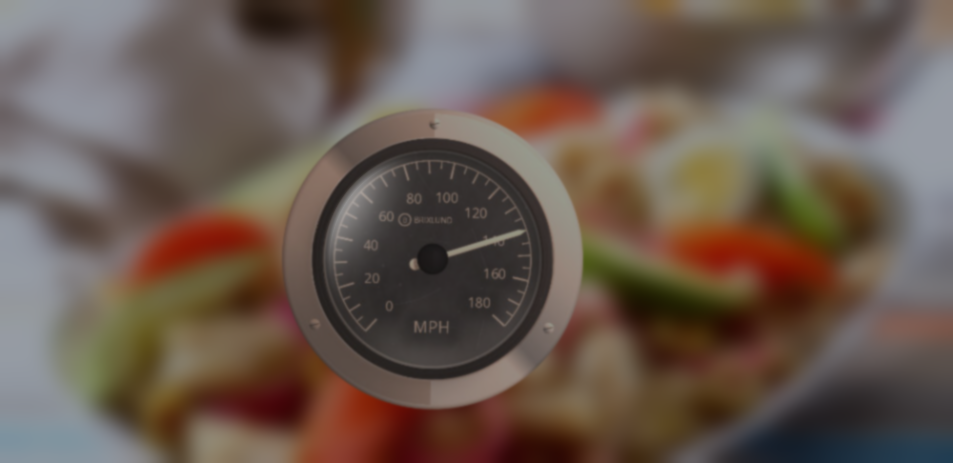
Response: mph 140
